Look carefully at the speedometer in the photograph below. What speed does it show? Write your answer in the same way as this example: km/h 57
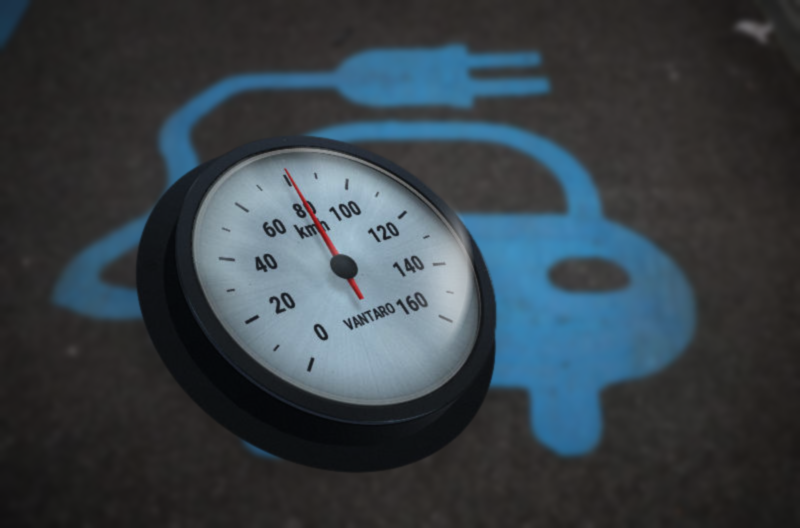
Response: km/h 80
